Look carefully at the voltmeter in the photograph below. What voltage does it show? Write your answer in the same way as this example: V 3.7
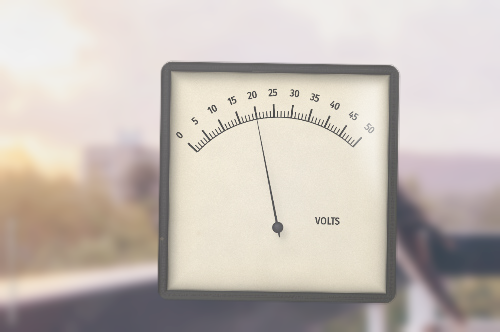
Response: V 20
